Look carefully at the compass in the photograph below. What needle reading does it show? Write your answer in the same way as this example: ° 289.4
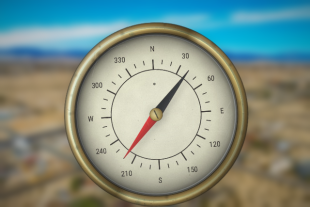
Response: ° 220
